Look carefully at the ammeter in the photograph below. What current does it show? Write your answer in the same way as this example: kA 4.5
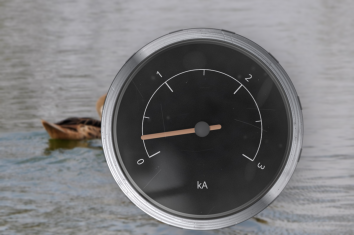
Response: kA 0.25
